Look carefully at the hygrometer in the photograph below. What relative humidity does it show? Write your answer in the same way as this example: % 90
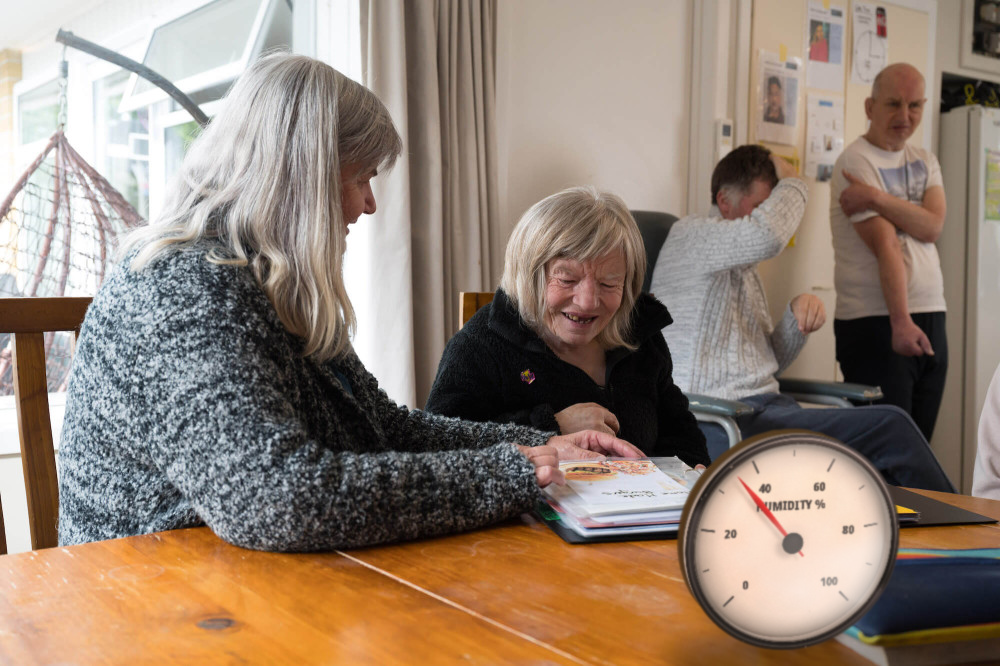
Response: % 35
